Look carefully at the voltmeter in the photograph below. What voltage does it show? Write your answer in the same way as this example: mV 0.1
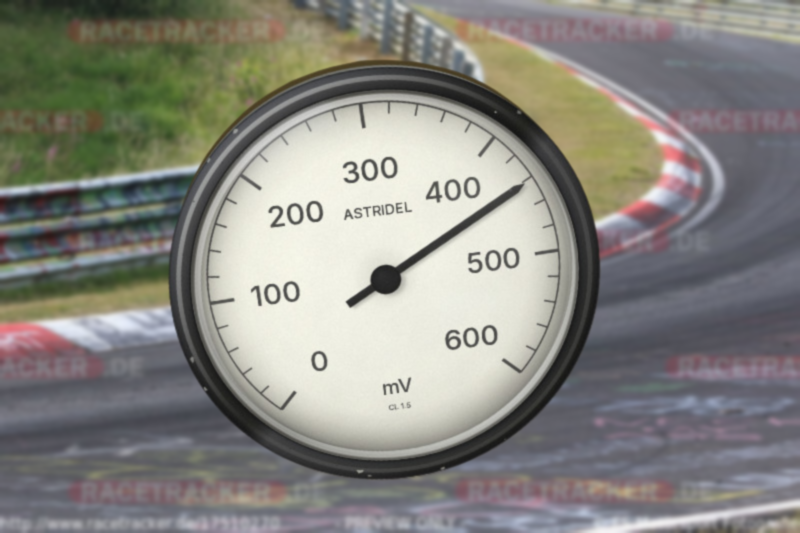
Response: mV 440
